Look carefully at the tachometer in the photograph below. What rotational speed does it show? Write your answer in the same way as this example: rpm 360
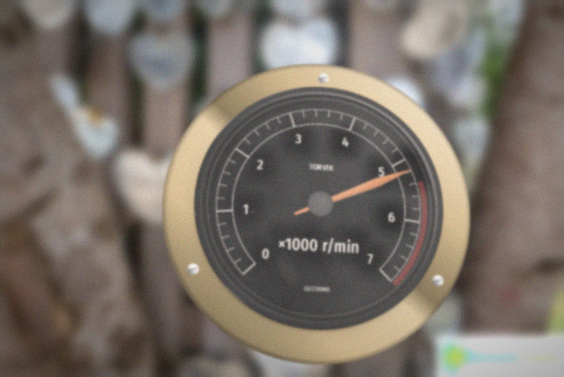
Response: rpm 5200
